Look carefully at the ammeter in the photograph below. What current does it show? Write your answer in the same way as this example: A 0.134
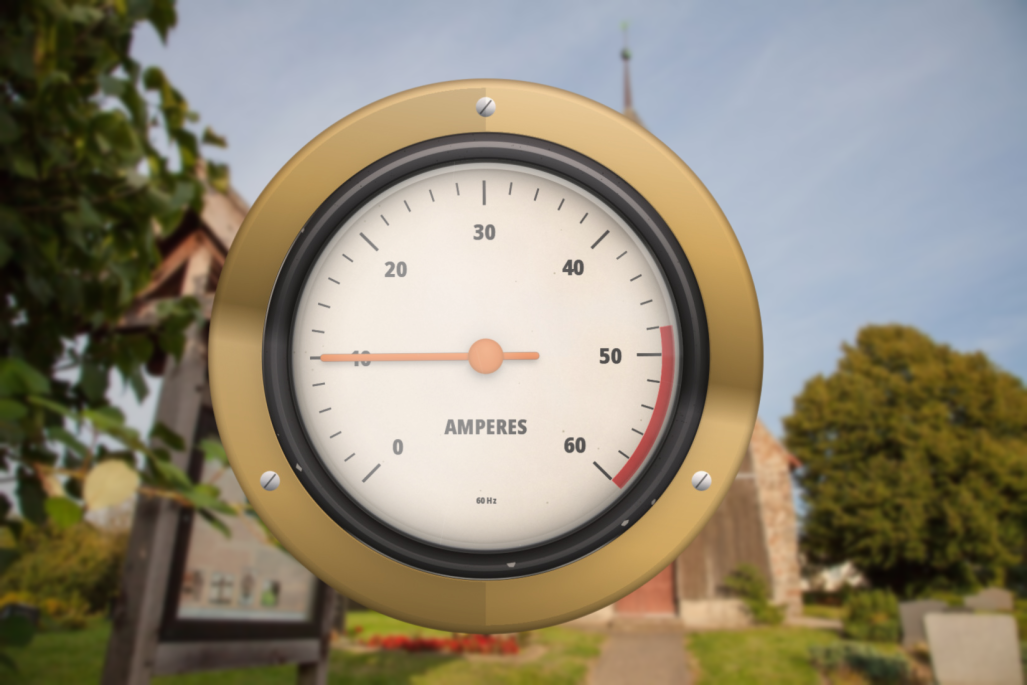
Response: A 10
